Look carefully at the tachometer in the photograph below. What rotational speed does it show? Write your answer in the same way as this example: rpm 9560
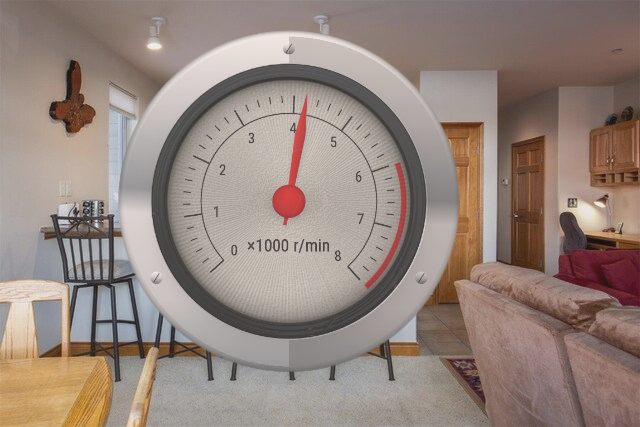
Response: rpm 4200
